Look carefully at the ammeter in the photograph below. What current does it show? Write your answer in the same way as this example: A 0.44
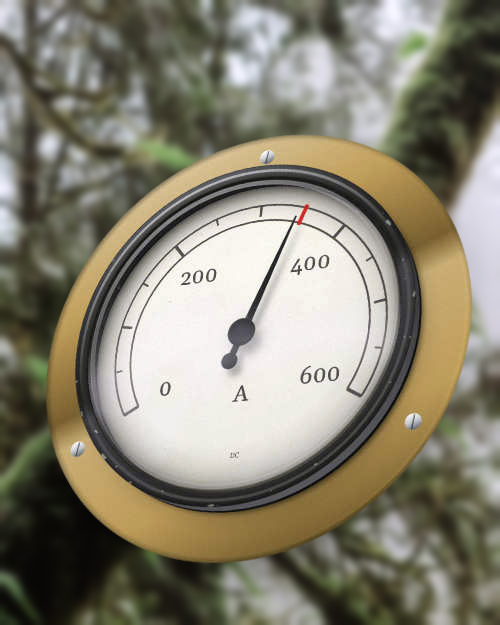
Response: A 350
